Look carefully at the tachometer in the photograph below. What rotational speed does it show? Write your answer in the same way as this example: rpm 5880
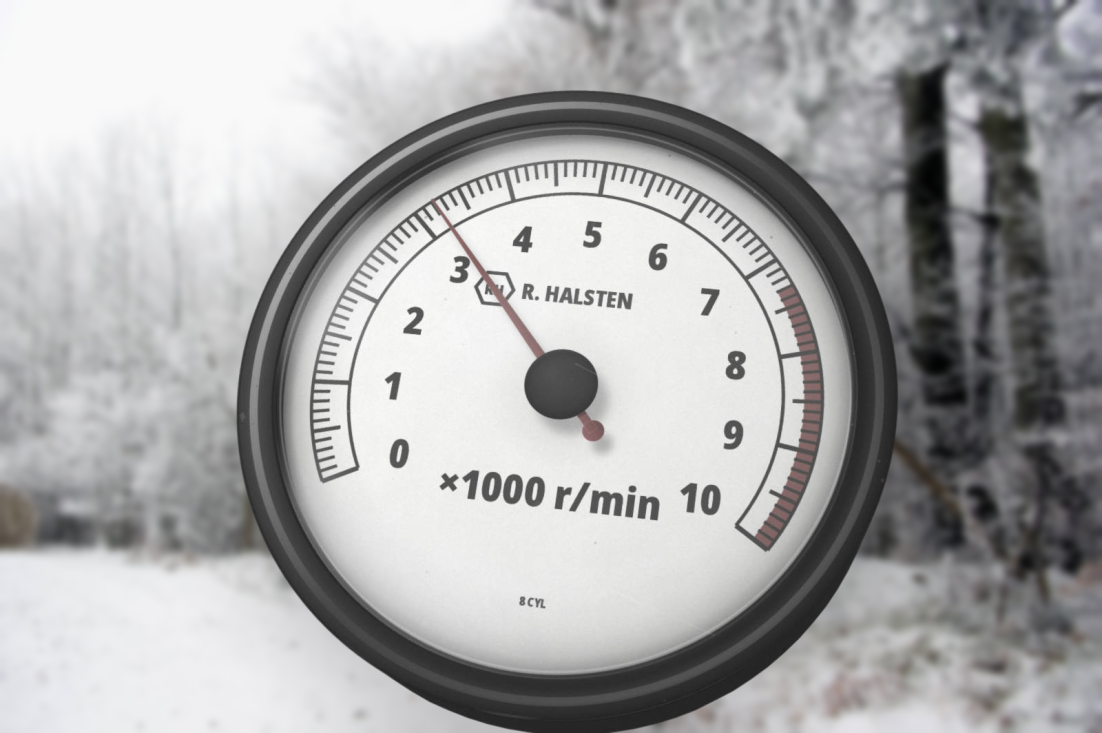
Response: rpm 3200
